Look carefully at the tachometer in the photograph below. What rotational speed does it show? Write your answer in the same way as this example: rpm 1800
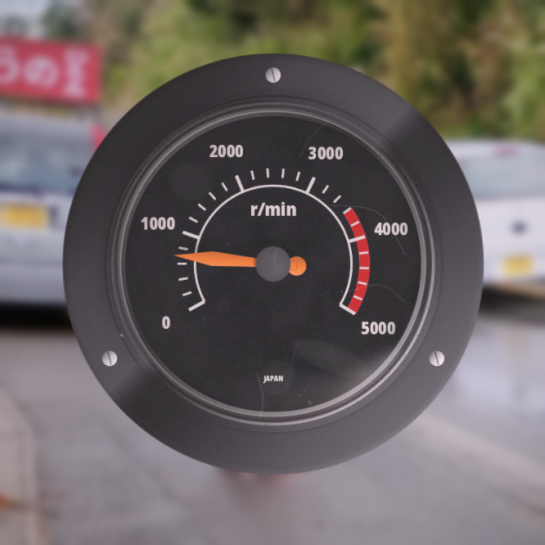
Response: rpm 700
